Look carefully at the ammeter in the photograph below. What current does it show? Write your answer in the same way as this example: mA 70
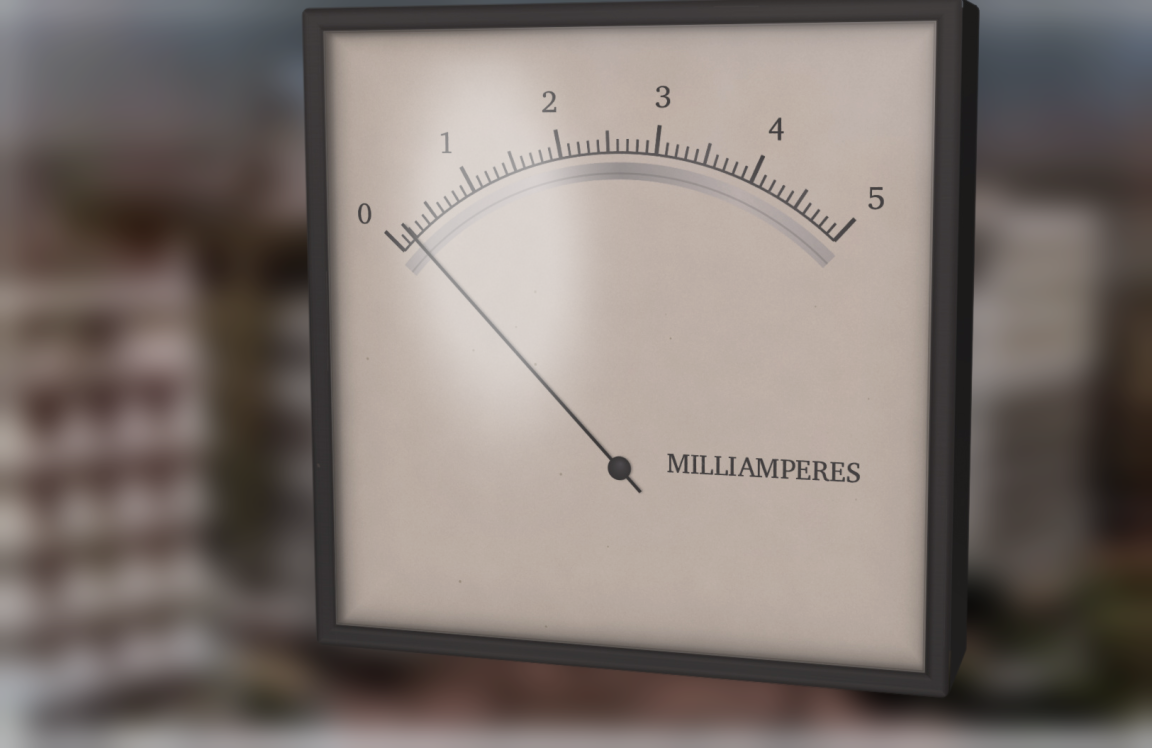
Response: mA 0.2
